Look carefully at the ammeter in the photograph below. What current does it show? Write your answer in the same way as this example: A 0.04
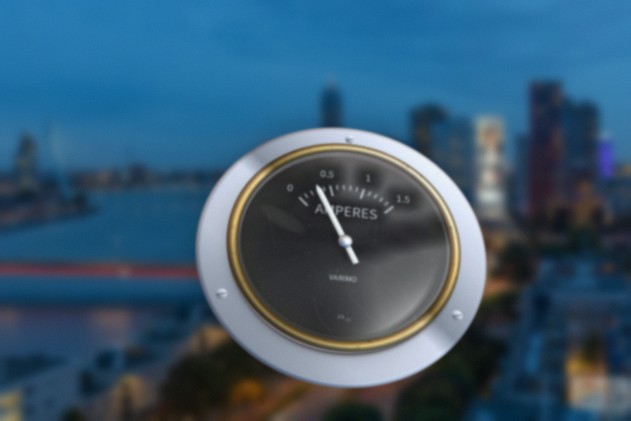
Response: A 0.3
